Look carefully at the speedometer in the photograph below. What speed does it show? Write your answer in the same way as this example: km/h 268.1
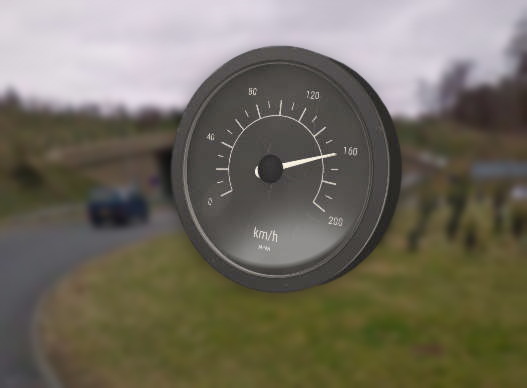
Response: km/h 160
